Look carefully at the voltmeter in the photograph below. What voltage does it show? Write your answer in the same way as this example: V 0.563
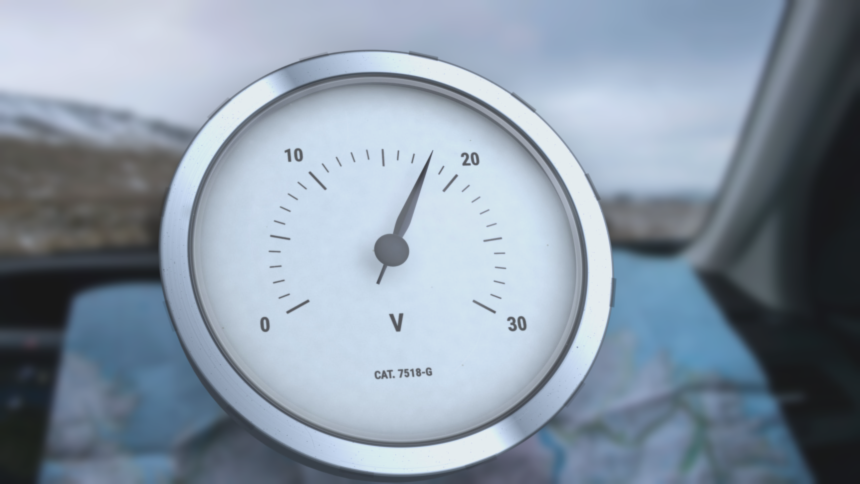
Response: V 18
